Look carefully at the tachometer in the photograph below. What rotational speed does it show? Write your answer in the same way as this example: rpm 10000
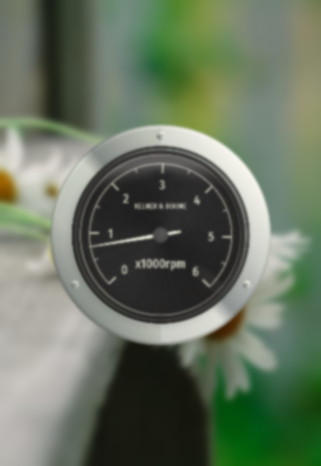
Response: rpm 750
